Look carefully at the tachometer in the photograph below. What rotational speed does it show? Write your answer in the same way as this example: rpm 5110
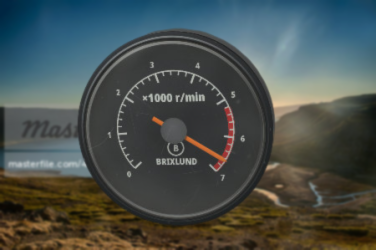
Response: rpm 6600
